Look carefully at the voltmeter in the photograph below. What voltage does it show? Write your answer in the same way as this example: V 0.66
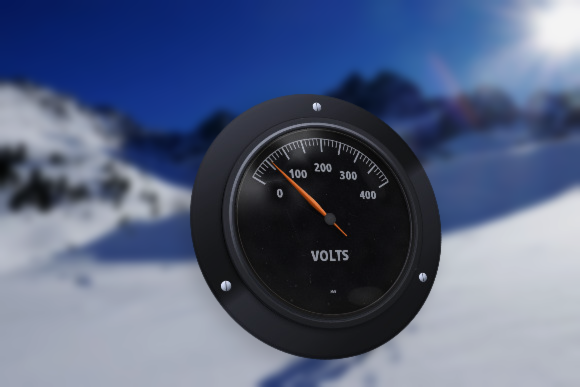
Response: V 50
